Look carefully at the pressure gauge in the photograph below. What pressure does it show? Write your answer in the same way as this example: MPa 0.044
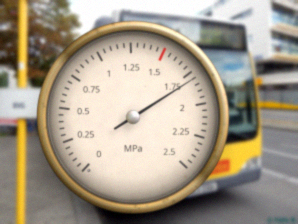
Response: MPa 1.8
